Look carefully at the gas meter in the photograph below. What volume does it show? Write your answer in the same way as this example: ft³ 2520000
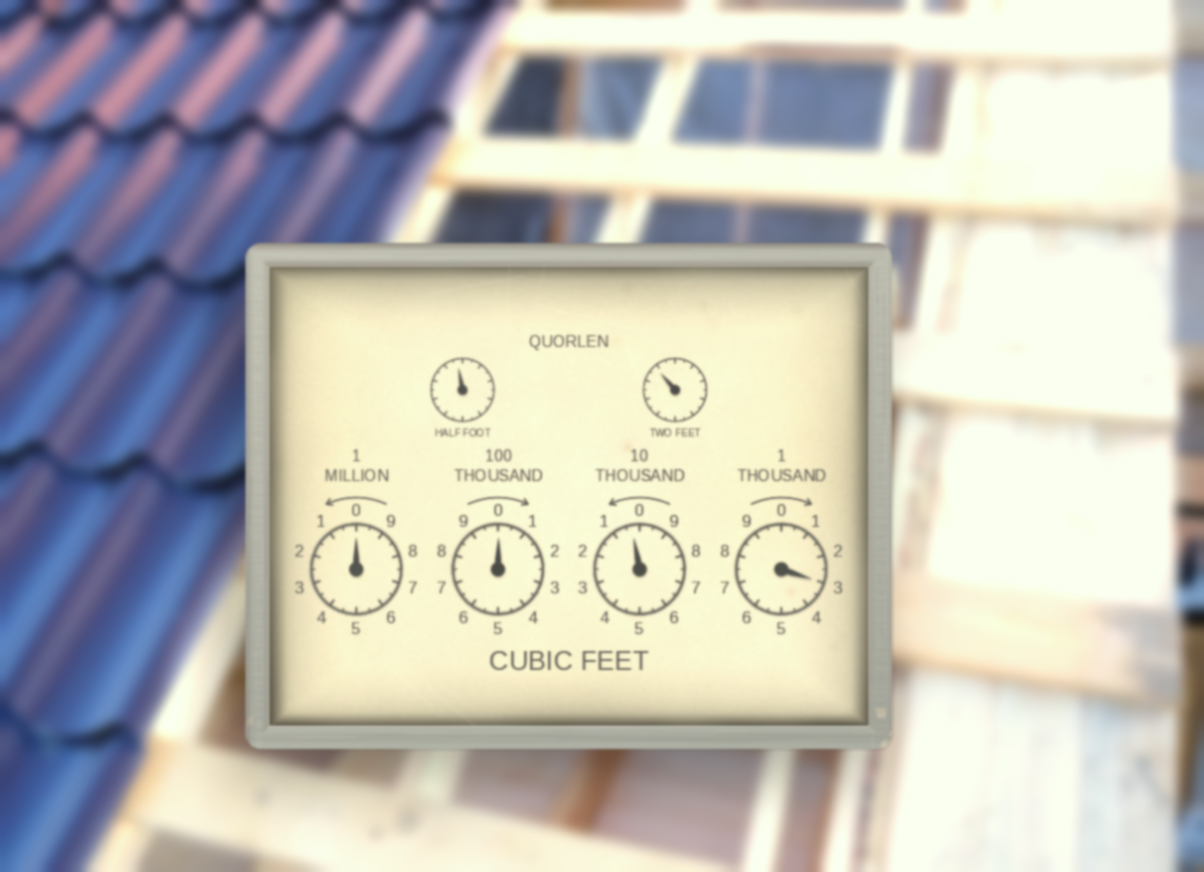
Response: ft³ 300
